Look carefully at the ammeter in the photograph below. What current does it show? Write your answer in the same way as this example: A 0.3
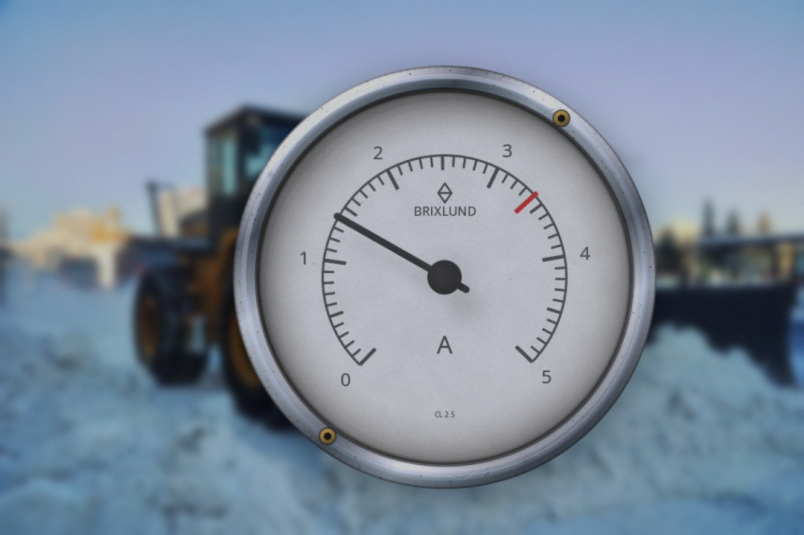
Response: A 1.4
